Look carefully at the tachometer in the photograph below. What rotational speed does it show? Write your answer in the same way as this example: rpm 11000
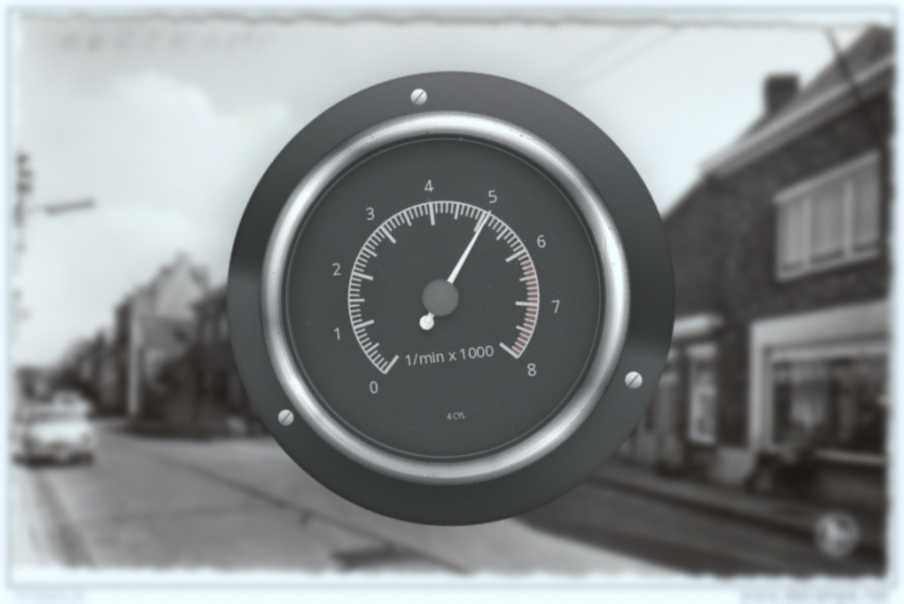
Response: rpm 5100
